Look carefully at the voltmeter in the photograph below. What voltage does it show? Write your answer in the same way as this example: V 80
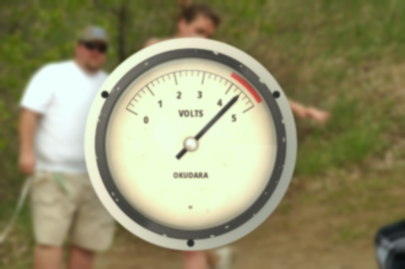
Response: V 4.4
